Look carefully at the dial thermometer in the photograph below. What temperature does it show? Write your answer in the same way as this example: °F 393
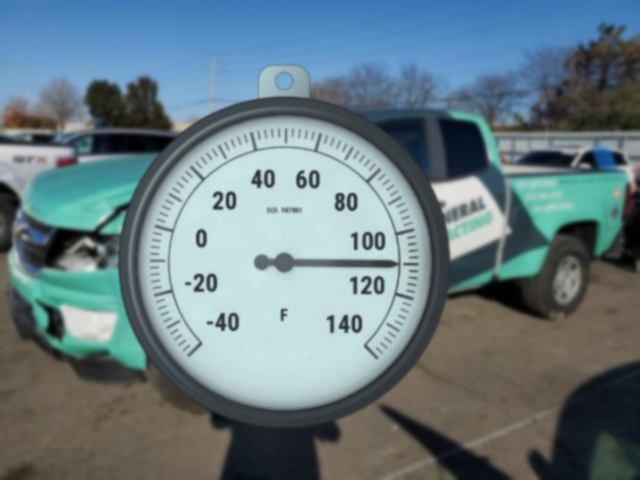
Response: °F 110
